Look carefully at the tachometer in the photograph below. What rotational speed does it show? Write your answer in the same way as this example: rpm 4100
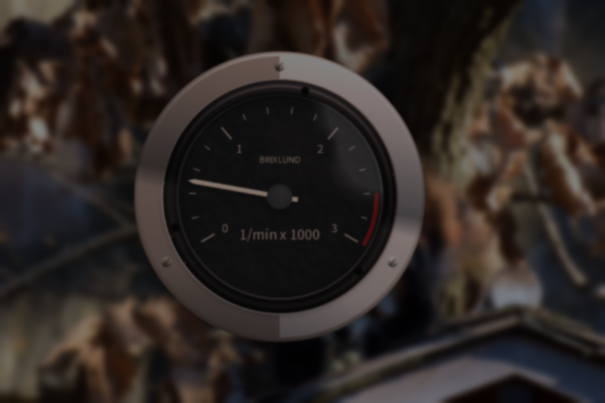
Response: rpm 500
